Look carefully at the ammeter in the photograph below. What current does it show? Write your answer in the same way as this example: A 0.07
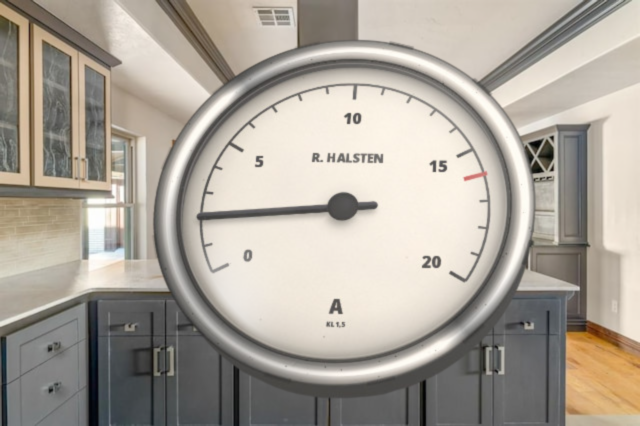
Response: A 2
